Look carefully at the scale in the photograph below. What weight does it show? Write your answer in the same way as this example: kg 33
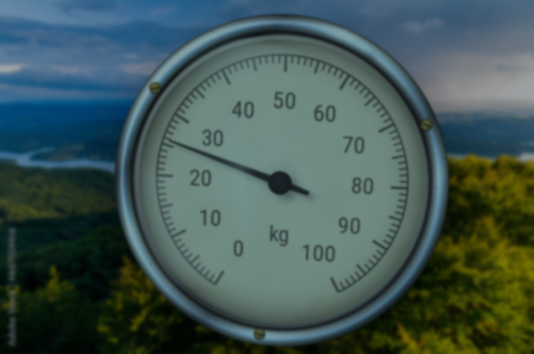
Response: kg 26
